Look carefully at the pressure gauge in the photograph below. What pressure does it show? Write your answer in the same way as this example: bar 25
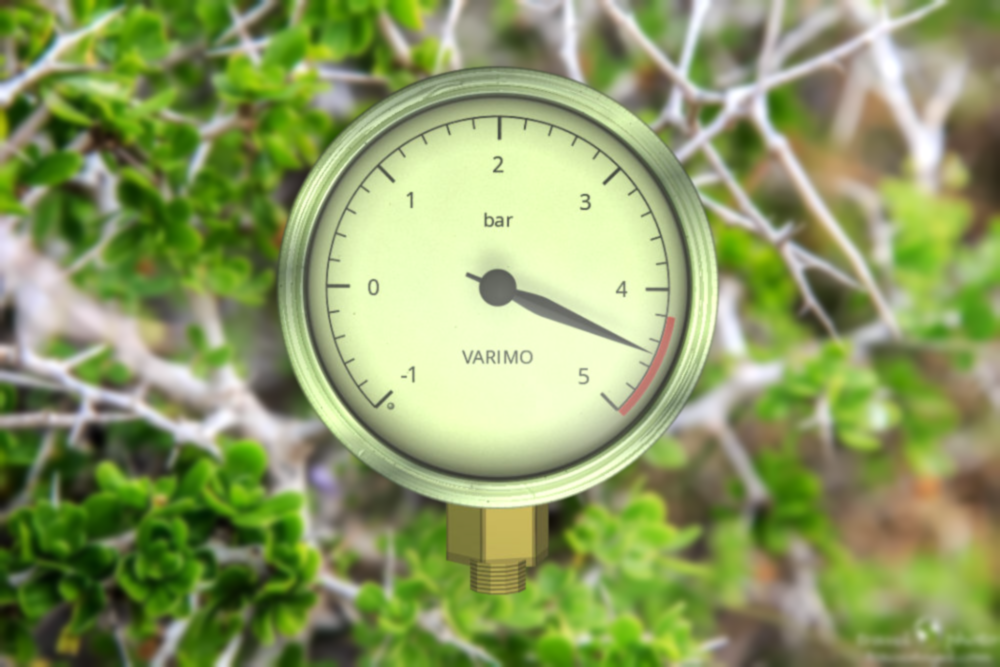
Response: bar 4.5
